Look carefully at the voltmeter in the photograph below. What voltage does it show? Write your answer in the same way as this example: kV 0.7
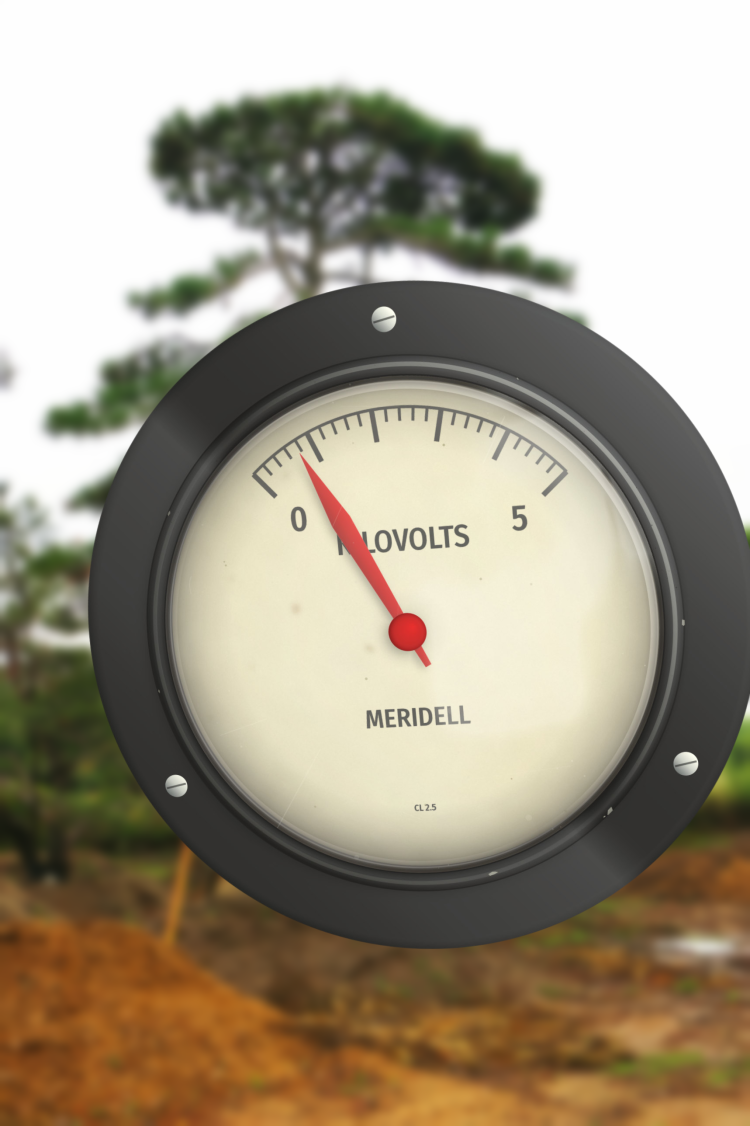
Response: kV 0.8
